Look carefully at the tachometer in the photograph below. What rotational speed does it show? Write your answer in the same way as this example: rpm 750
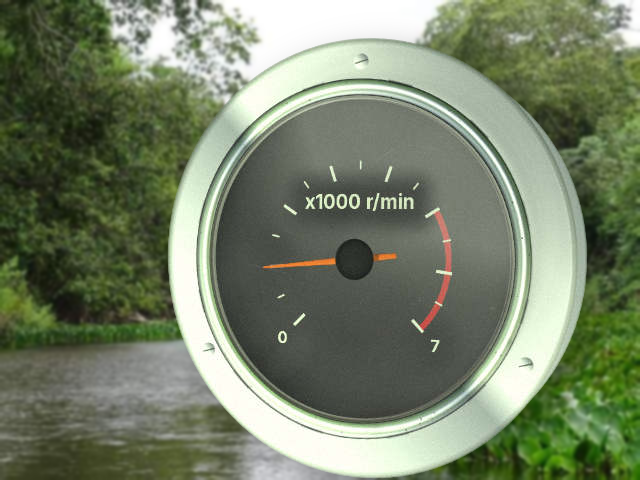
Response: rpm 1000
